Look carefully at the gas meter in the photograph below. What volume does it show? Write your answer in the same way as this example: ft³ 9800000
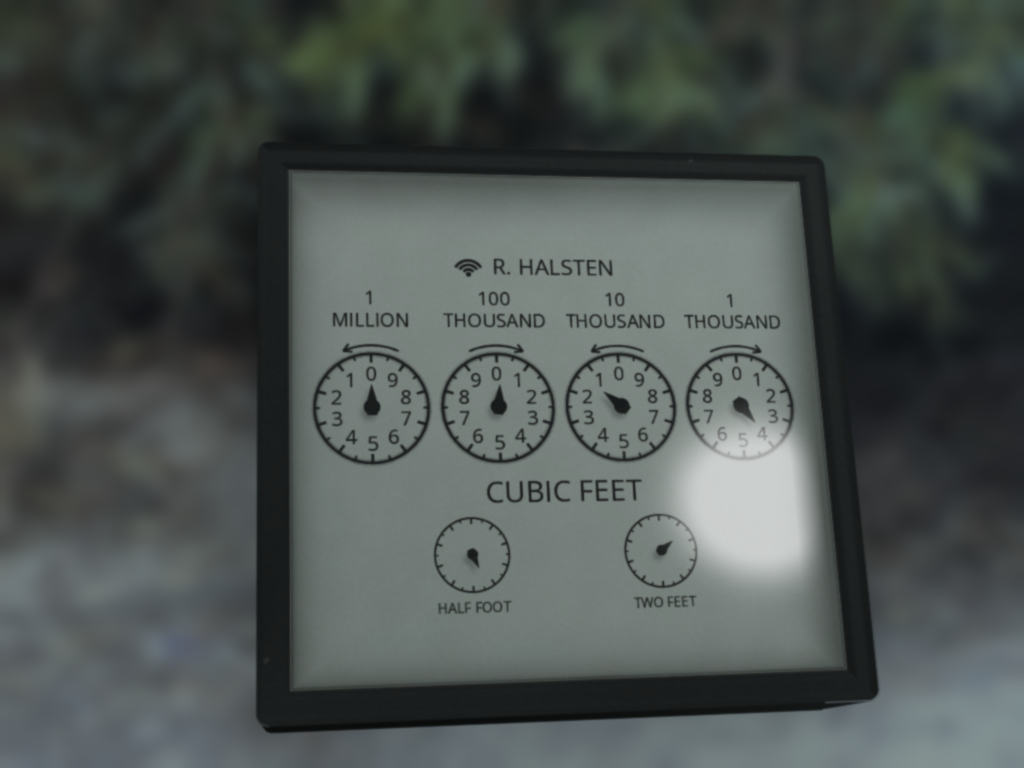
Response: ft³ 1400
